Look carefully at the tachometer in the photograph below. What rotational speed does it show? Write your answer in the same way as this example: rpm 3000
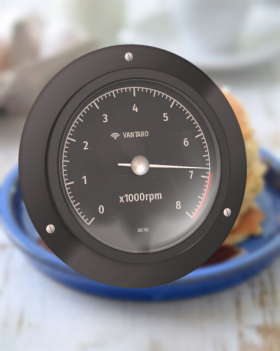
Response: rpm 6800
